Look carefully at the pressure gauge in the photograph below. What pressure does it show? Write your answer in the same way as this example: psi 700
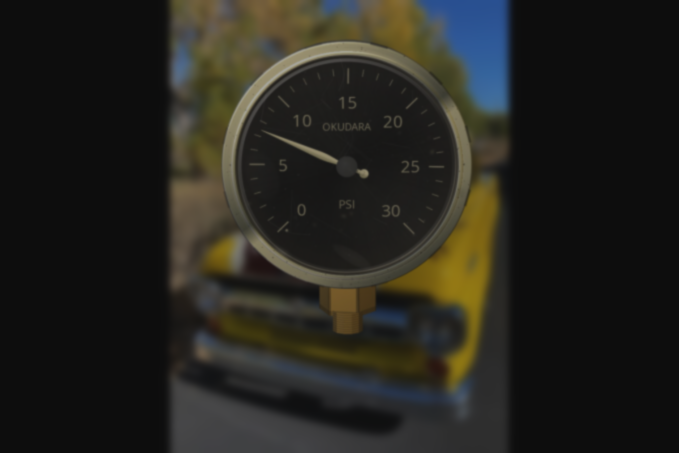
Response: psi 7.5
